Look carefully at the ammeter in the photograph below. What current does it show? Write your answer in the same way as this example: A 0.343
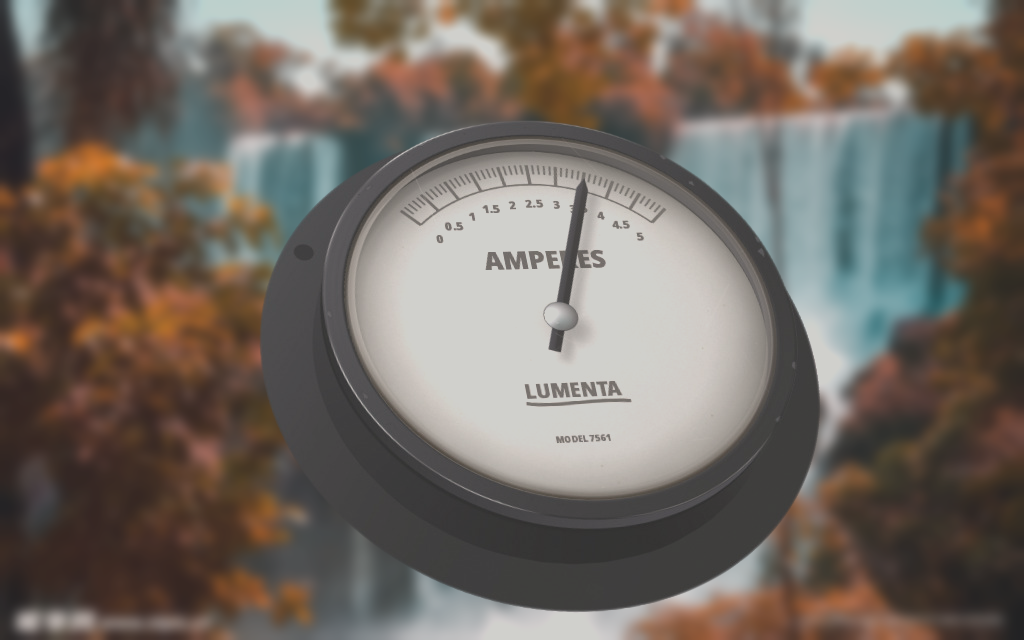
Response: A 3.5
